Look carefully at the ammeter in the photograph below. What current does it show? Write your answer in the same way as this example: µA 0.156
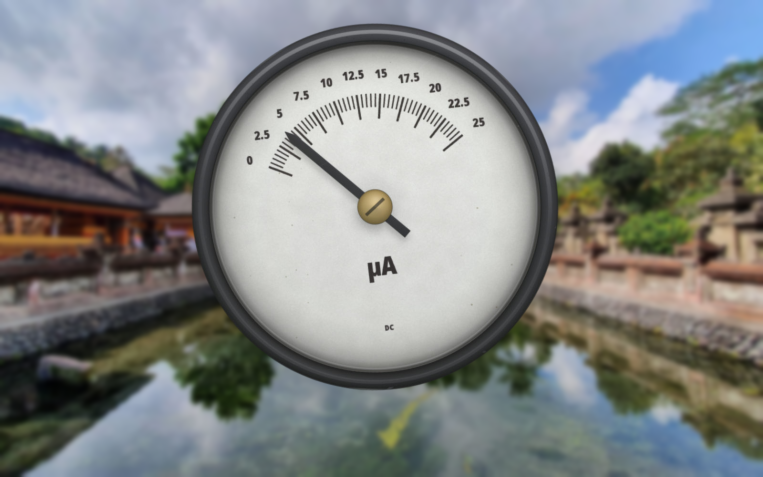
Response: µA 4
